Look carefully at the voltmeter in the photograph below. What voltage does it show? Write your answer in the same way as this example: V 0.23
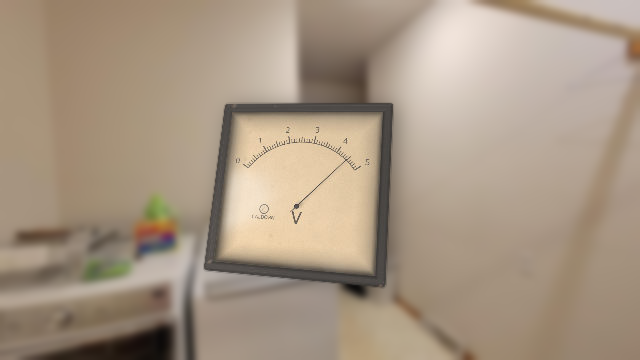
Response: V 4.5
